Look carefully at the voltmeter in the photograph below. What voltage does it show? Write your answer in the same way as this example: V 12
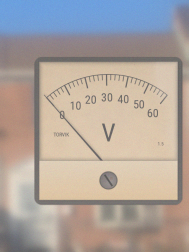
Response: V 0
